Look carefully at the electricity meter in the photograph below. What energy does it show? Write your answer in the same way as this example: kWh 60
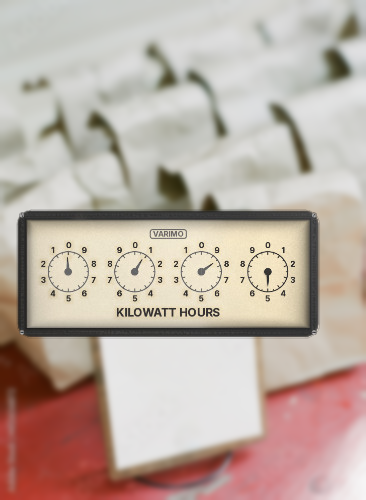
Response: kWh 85
